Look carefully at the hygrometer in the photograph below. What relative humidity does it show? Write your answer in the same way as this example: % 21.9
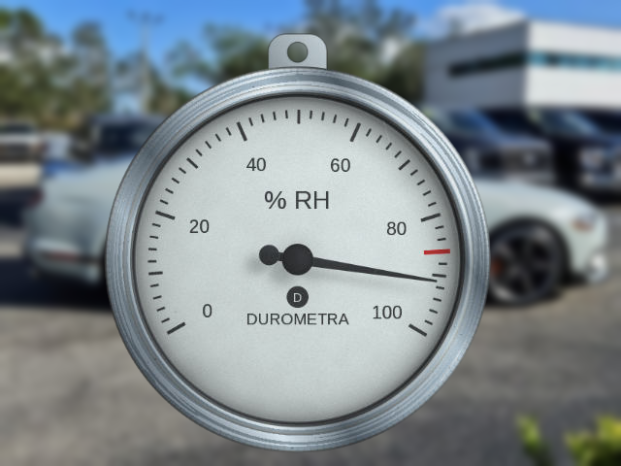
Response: % 91
